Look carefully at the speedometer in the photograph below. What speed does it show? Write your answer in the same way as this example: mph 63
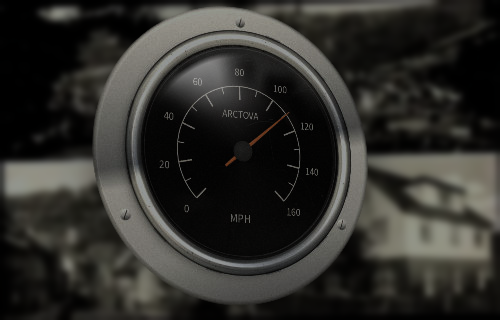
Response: mph 110
